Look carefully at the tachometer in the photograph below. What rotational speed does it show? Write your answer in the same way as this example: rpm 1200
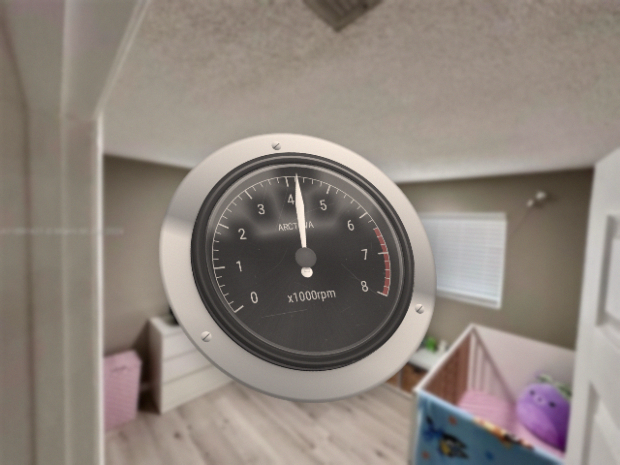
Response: rpm 4200
